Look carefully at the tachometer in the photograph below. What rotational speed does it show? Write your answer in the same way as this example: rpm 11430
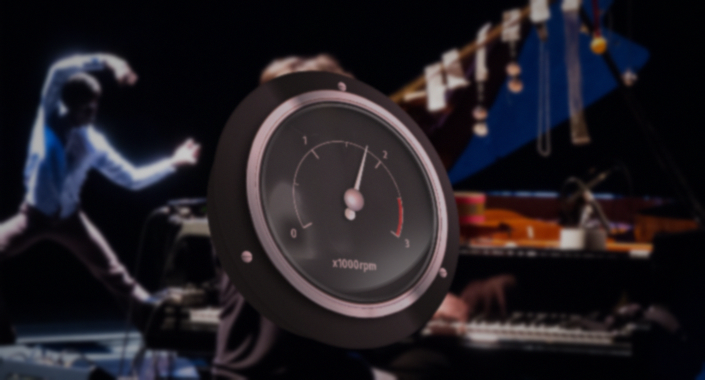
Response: rpm 1750
